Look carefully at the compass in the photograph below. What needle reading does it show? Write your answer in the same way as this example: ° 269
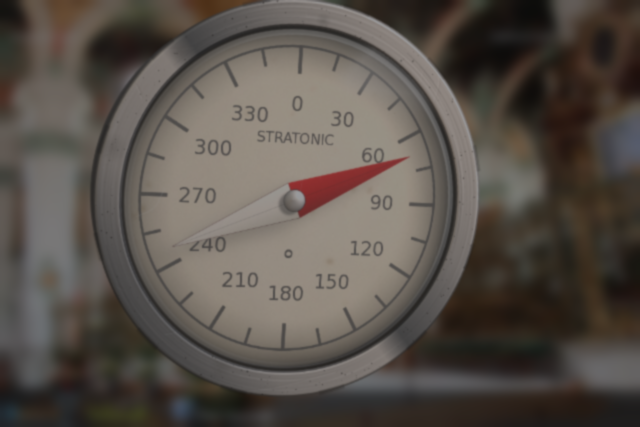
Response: ° 67.5
